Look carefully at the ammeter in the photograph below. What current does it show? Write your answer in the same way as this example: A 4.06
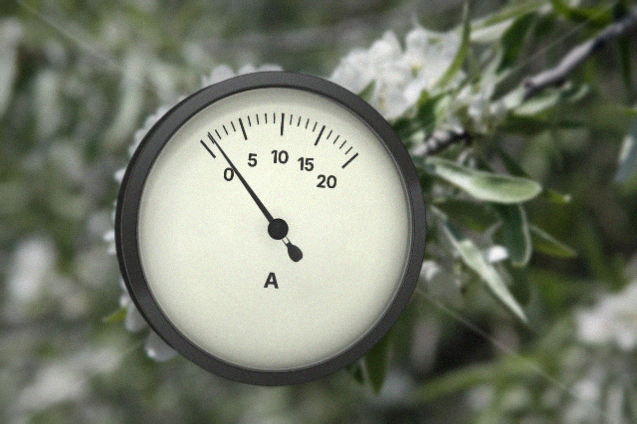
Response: A 1
